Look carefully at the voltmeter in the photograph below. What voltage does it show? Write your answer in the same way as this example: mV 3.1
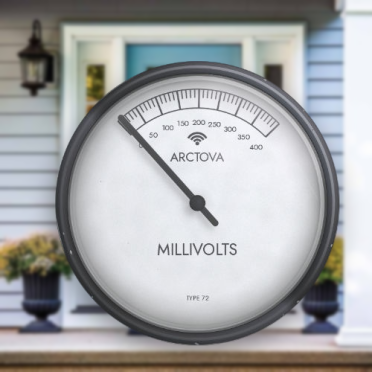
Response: mV 10
